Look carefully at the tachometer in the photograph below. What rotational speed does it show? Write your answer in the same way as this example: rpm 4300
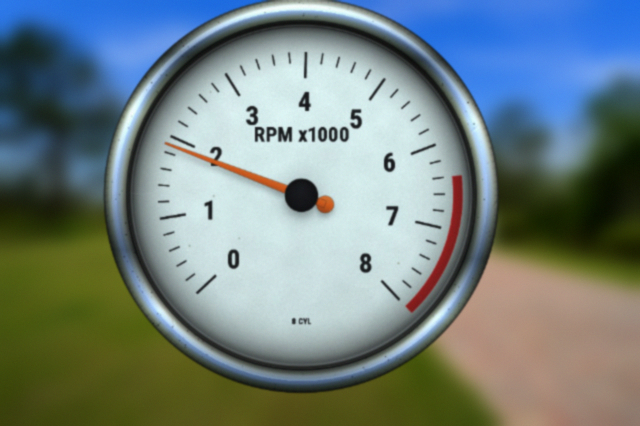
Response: rpm 1900
